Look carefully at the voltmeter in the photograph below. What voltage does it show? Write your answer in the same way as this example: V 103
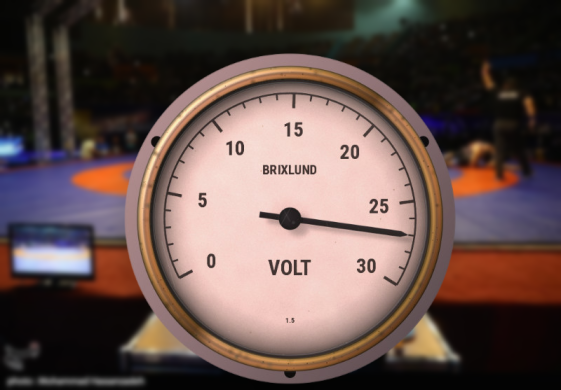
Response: V 27
